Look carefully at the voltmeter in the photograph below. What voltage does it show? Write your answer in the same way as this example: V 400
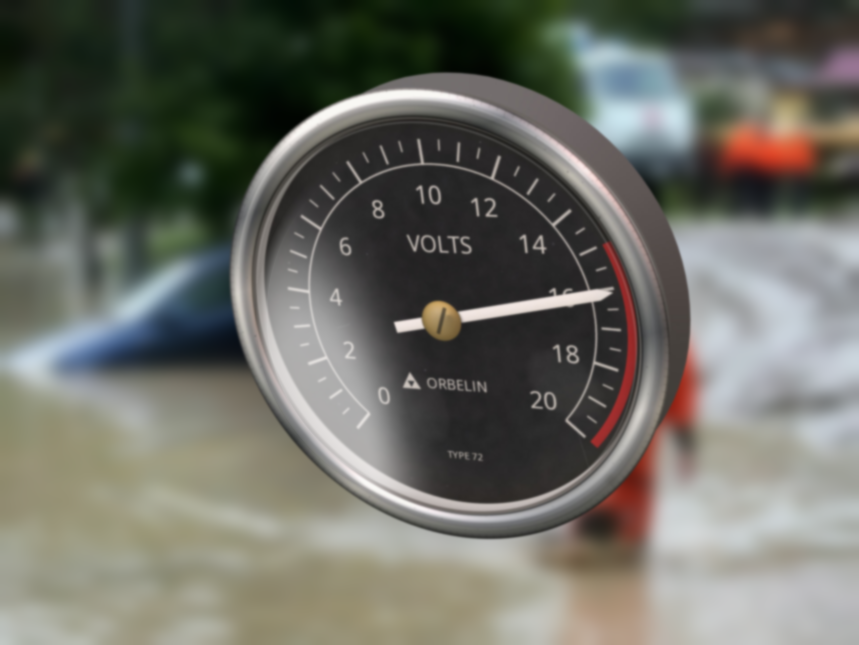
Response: V 16
